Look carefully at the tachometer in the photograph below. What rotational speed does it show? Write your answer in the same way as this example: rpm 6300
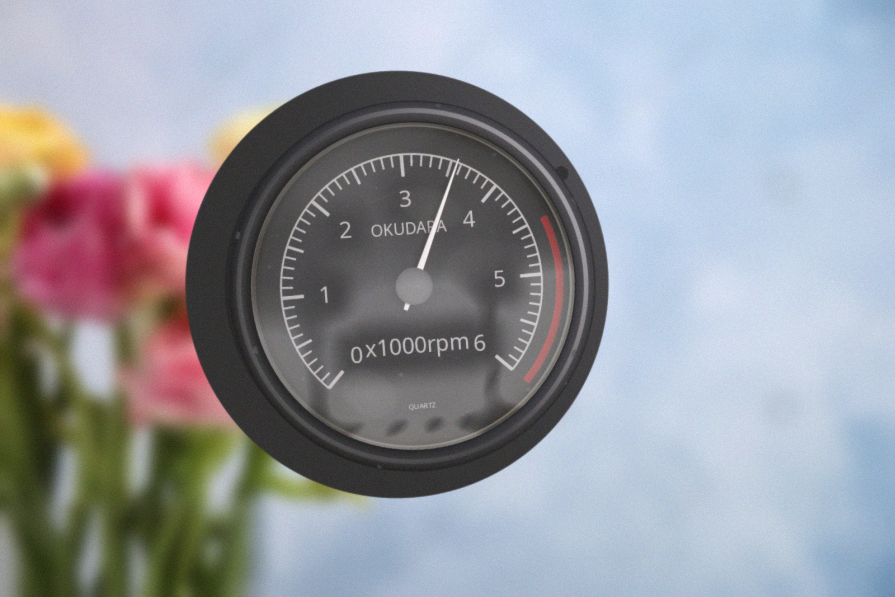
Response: rpm 3550
